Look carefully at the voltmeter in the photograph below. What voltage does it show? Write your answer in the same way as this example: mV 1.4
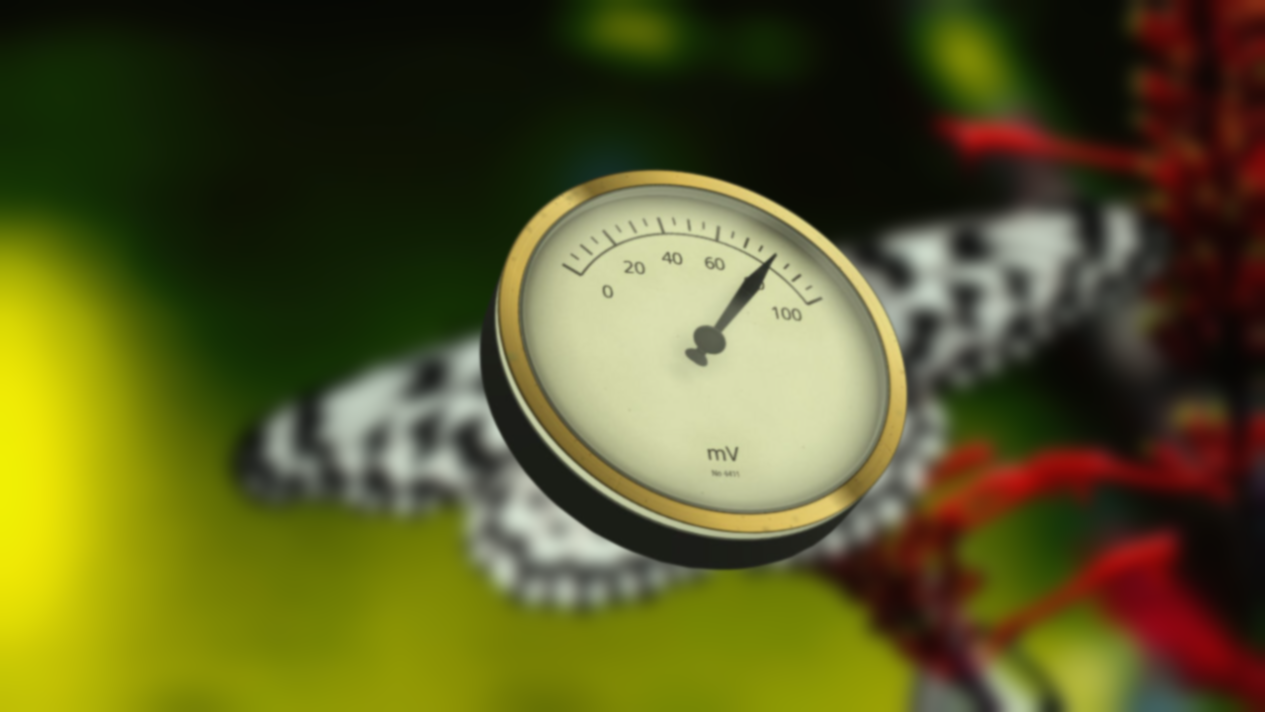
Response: mV 80
